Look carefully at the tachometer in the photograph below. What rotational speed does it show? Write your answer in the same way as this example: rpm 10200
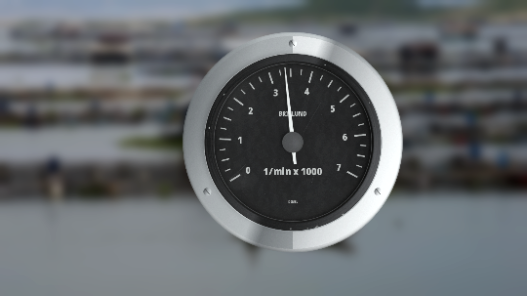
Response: rpm 3375
